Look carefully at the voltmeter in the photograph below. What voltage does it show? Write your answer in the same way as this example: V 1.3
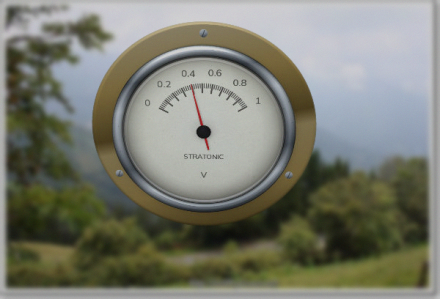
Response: V 0.4
